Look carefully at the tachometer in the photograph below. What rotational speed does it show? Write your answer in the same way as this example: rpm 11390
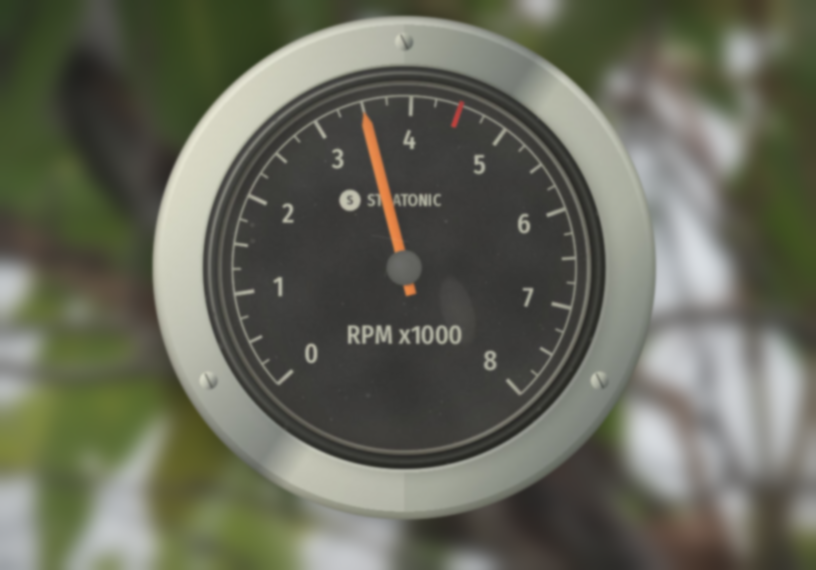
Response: rpm 3500
